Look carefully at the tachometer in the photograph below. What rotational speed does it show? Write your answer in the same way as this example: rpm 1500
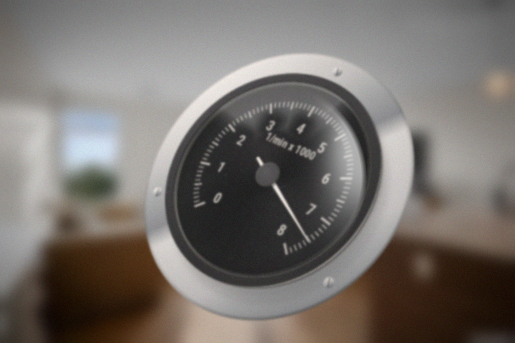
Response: rpm 7500
